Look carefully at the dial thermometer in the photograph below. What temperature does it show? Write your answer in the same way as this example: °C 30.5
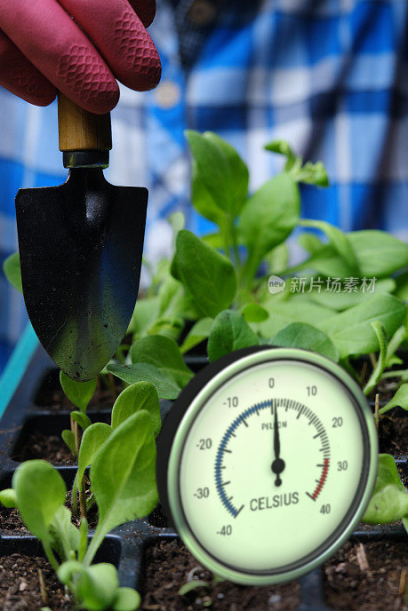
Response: °C 0
